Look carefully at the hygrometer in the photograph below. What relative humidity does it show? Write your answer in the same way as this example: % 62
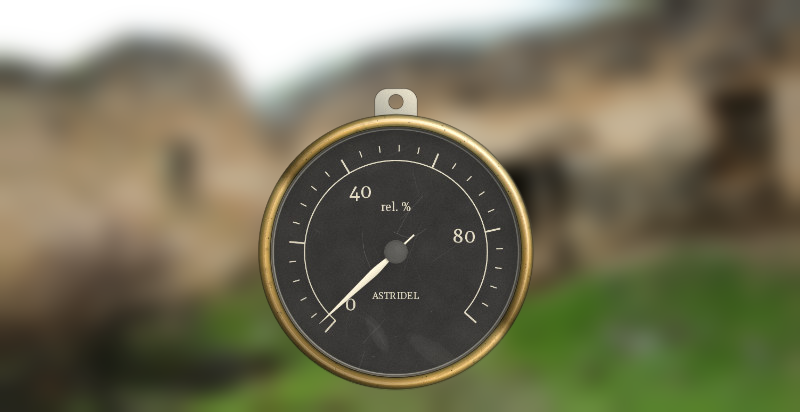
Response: % 2
